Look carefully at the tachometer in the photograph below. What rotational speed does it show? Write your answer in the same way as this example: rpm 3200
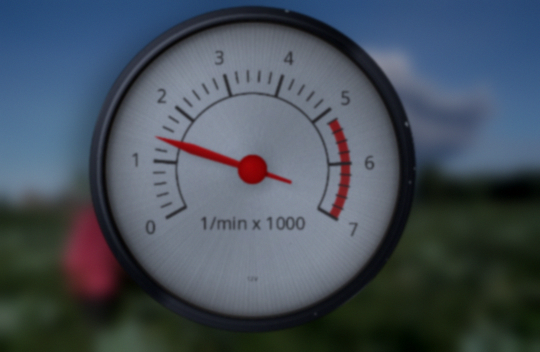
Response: rpm 1400
